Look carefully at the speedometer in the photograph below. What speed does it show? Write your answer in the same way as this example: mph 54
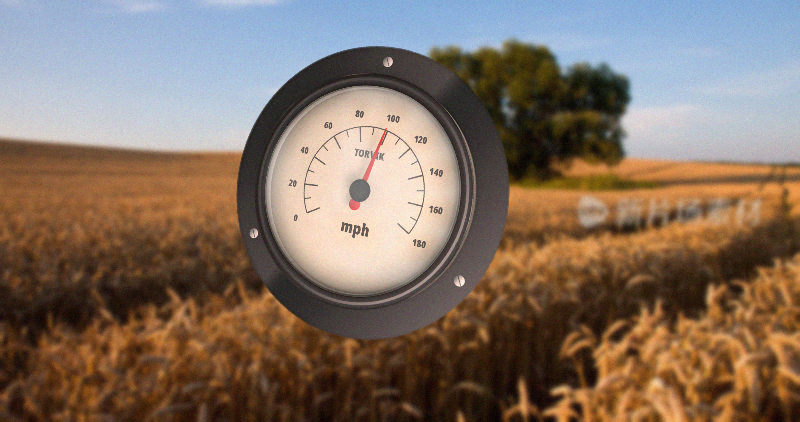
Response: mph 100
